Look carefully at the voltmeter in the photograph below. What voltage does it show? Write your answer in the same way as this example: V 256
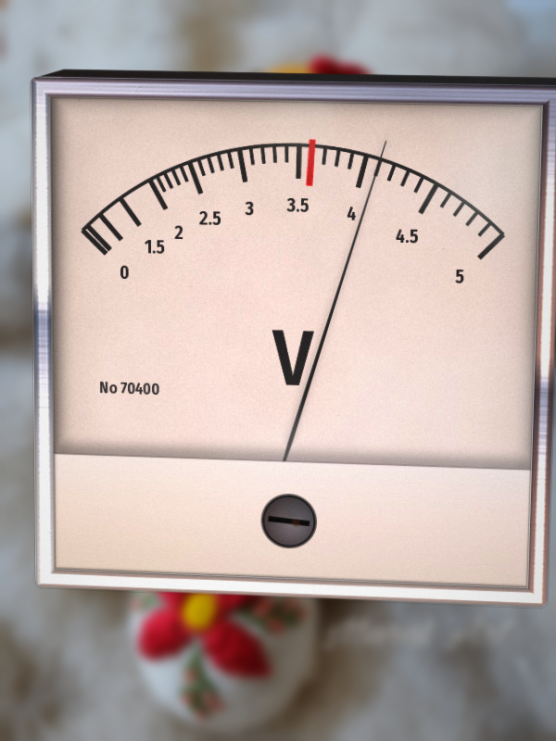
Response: V 4.1
